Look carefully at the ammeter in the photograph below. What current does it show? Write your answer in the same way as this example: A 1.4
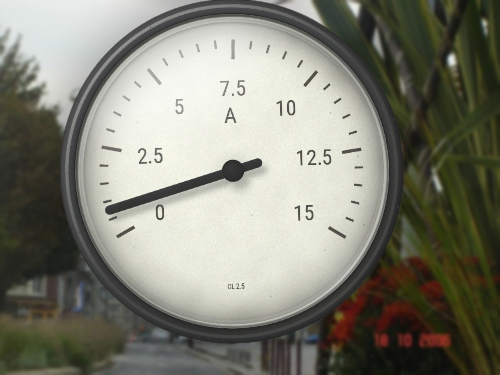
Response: A 0.75
